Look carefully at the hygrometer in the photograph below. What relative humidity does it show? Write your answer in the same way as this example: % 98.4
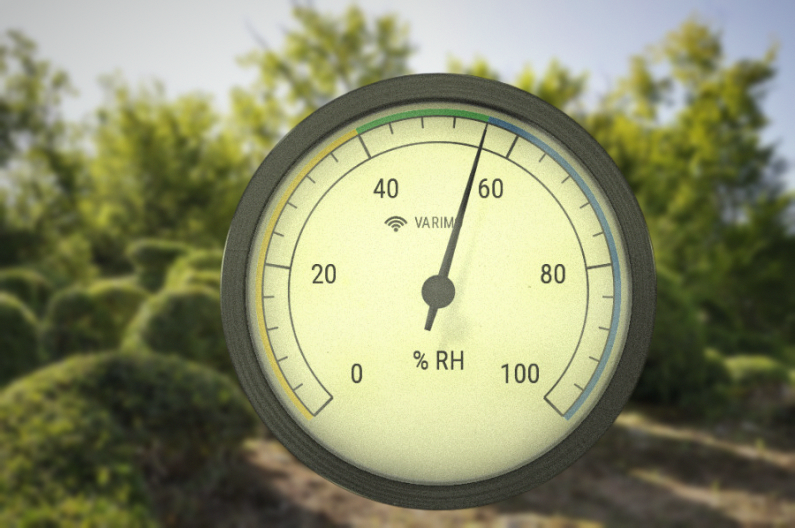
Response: % 56
